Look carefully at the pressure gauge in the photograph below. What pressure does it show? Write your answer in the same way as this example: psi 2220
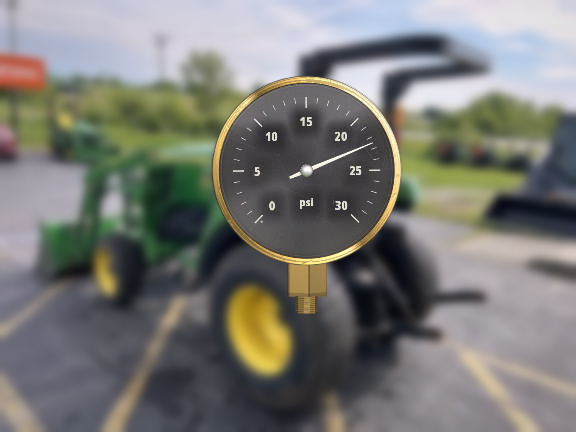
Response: psi 22.5
